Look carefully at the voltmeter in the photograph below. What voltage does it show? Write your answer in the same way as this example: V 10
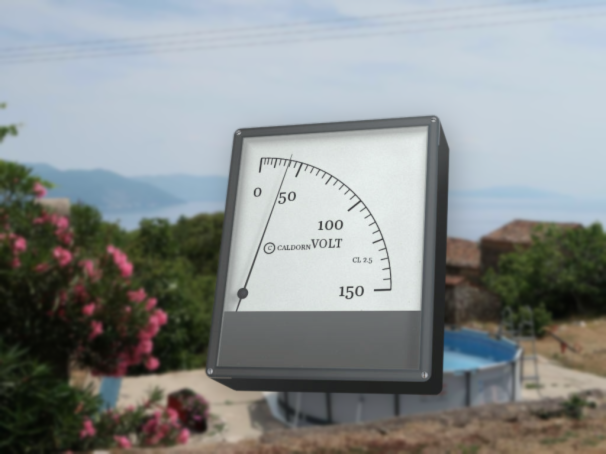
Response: V 40
